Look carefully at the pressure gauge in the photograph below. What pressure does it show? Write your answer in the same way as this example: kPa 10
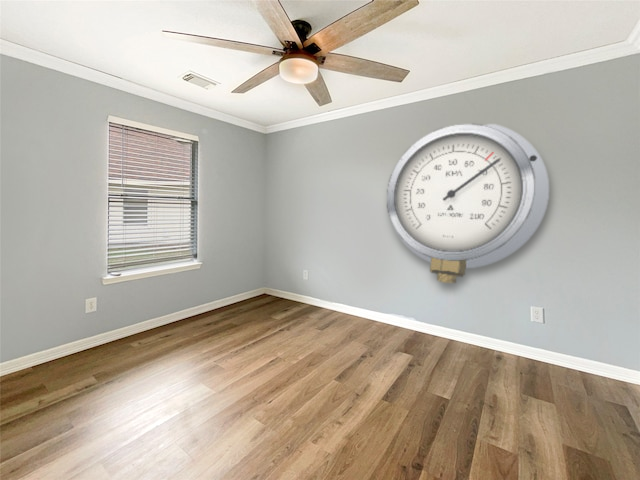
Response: kPa 70
